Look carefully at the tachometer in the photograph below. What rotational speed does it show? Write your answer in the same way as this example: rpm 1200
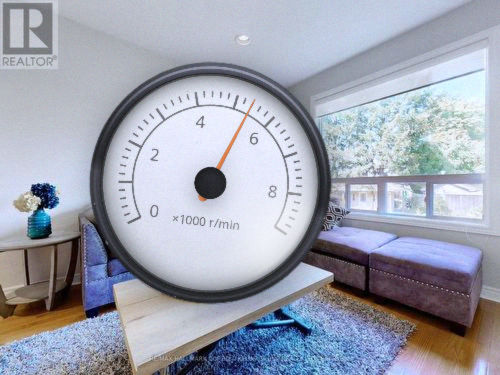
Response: rpm 5400
